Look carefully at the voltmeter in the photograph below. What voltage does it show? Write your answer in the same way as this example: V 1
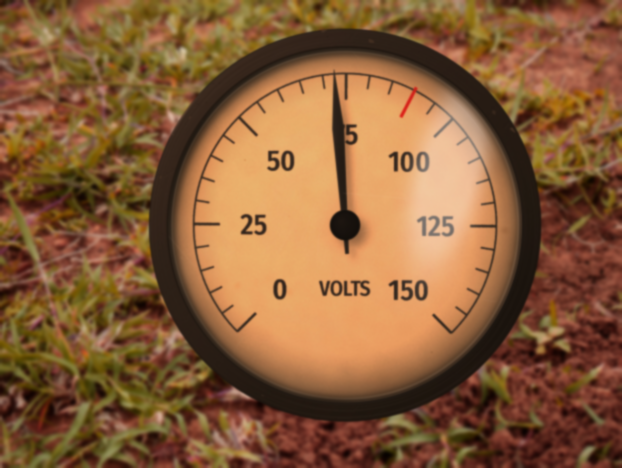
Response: V 72.5
